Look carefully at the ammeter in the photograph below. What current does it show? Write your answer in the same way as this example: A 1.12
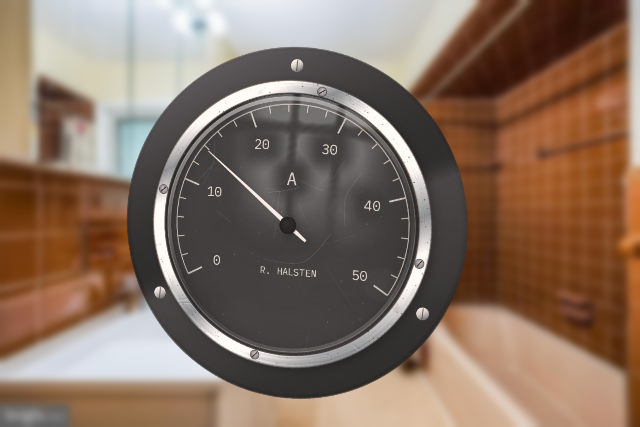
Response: A 14
